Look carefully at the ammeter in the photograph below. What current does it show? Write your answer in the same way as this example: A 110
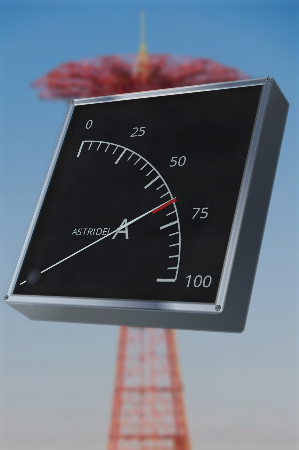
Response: A 65
